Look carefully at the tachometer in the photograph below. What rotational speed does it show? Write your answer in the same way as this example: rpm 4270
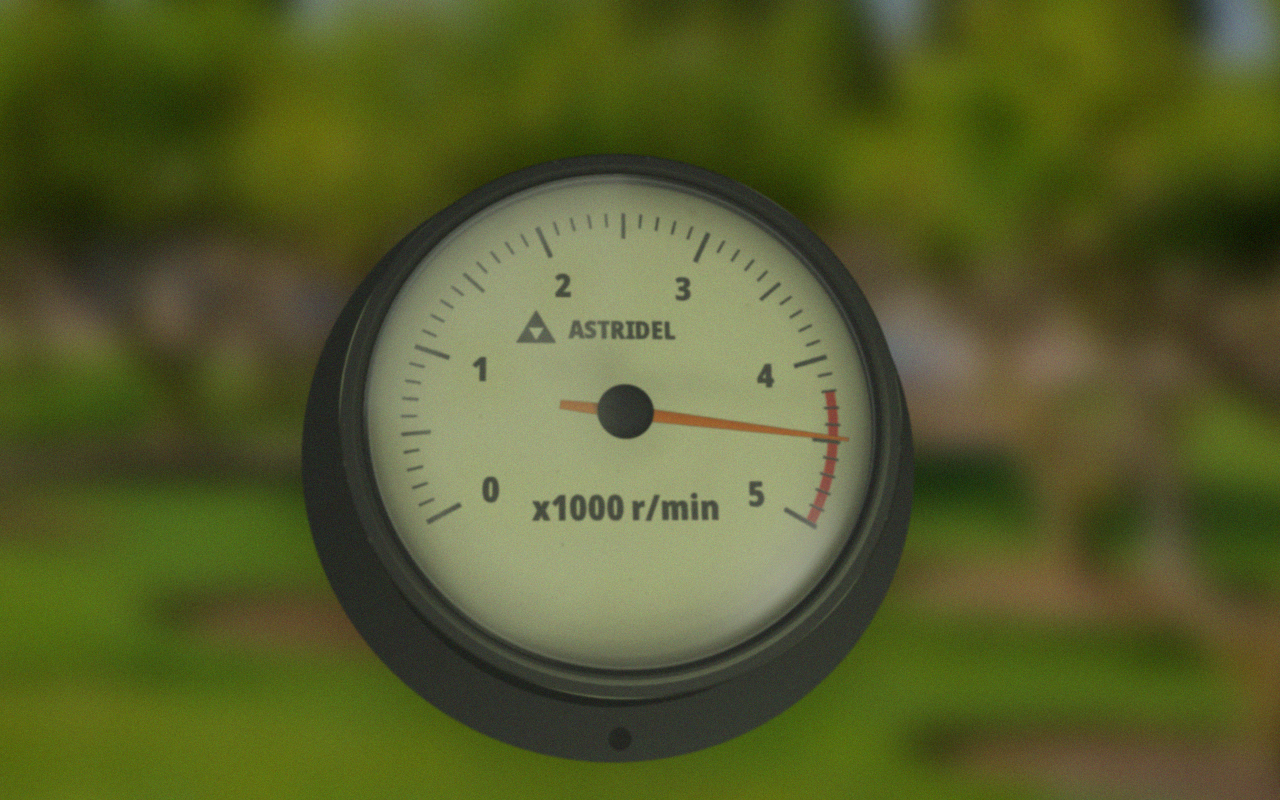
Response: rpm 4500
